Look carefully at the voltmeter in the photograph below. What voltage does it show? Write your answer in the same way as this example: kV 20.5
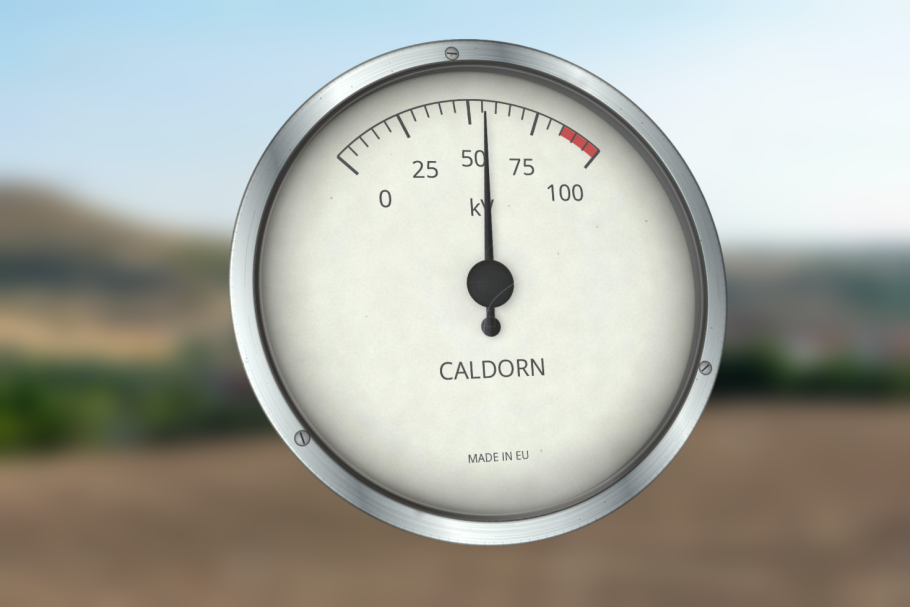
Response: kV 55
